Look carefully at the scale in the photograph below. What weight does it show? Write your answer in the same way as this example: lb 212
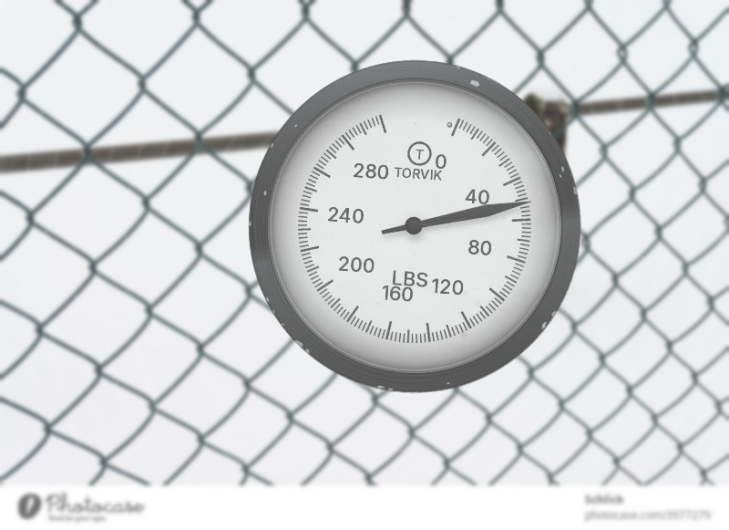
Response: lb 52
